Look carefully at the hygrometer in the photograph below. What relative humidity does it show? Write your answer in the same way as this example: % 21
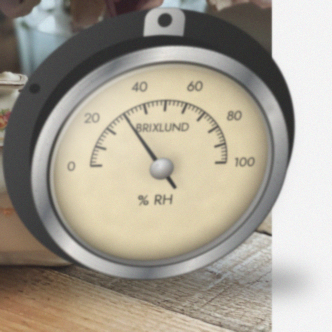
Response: % 30
